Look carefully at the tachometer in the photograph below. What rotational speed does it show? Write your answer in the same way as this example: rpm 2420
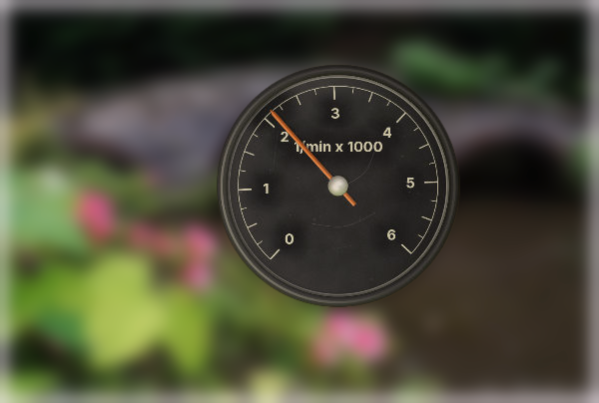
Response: rpm 2125
